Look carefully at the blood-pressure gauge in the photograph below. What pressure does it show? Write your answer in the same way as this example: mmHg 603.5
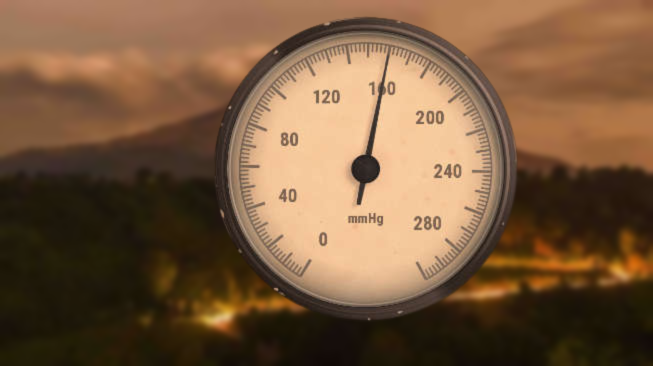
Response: mmHg 160
